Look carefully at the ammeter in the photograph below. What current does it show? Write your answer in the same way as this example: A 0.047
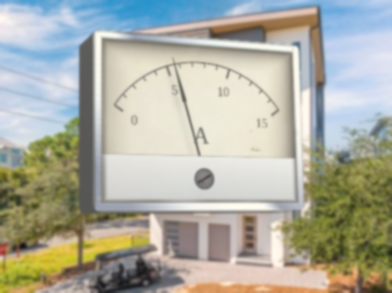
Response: A 5.5
